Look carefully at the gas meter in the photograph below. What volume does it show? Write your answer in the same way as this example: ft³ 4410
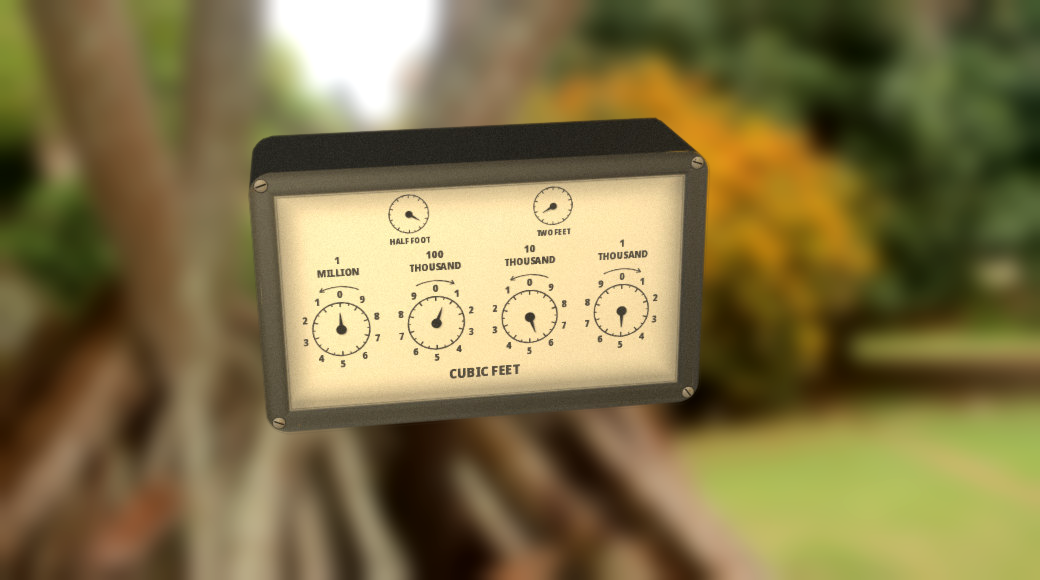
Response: ft³ 5500
